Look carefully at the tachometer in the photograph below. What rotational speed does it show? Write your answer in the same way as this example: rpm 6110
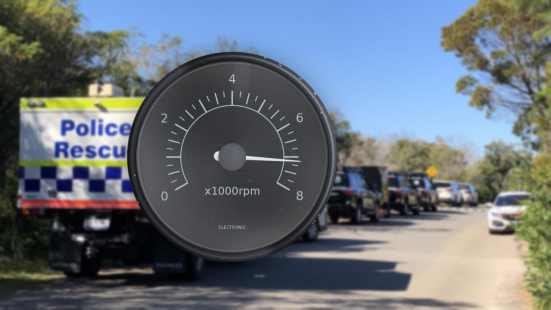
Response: rpm 7125
